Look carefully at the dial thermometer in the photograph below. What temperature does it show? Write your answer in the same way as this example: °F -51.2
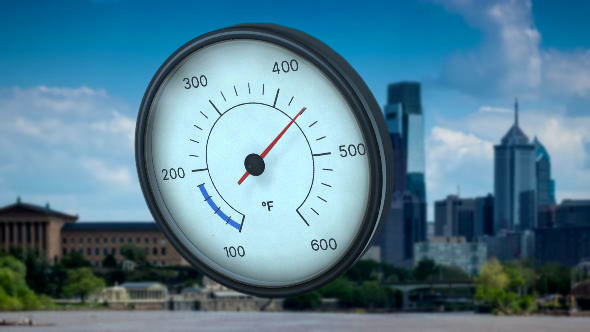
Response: °F 440
